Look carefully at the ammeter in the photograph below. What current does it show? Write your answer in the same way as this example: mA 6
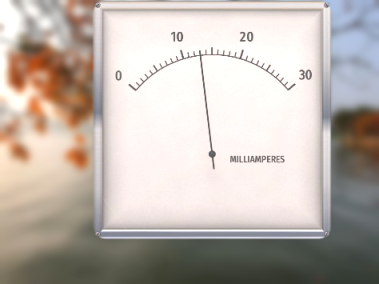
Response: mA 13
